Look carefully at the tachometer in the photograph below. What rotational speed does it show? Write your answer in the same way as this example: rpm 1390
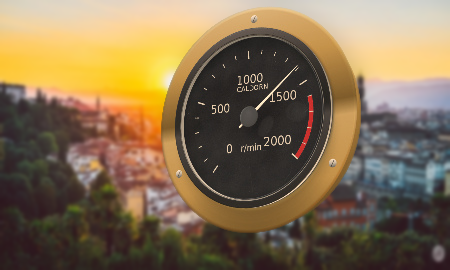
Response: rpm 1400
